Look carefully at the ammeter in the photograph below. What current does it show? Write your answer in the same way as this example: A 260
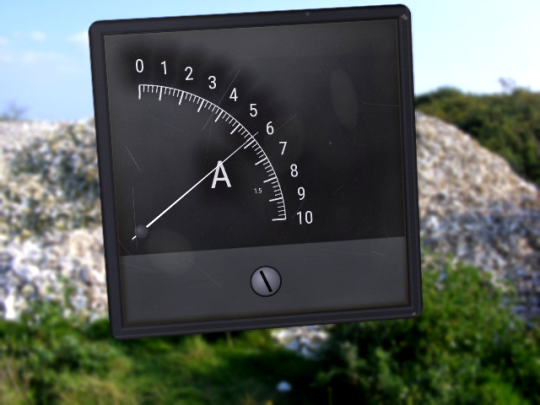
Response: A 5.8
